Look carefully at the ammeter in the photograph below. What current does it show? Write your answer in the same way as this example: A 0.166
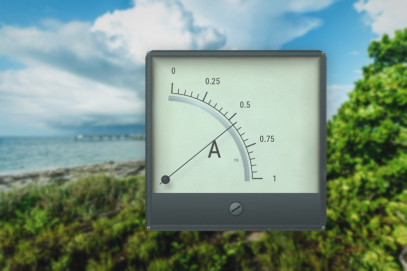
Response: A 0.55
